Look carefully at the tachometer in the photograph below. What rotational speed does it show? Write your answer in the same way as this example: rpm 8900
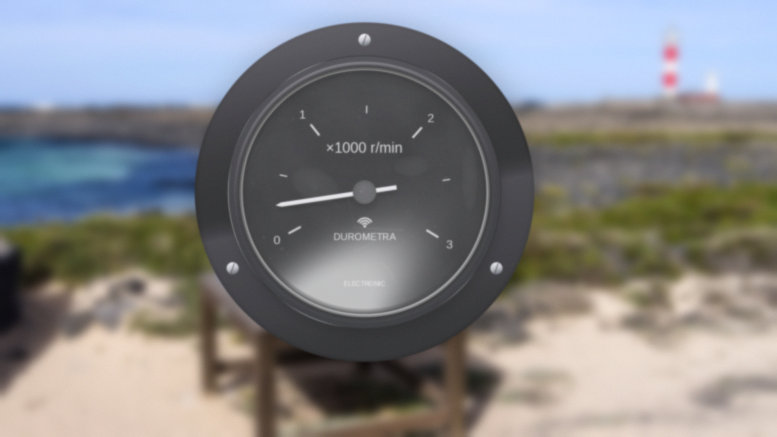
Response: rpm 250
